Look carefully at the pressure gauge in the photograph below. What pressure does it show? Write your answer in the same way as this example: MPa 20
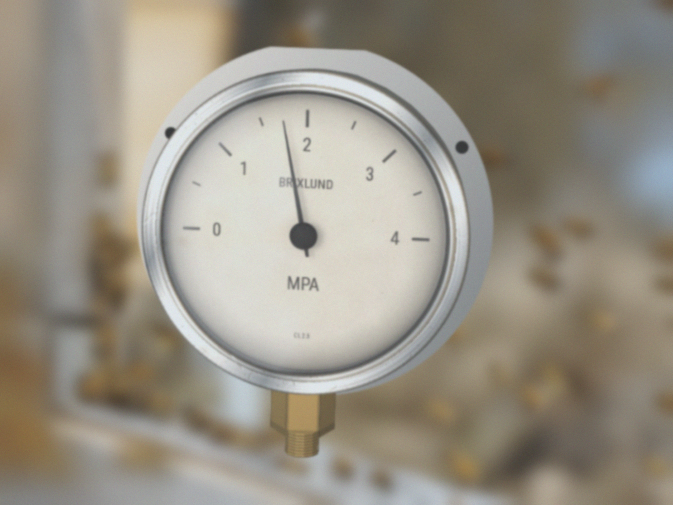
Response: MPa 1.75
